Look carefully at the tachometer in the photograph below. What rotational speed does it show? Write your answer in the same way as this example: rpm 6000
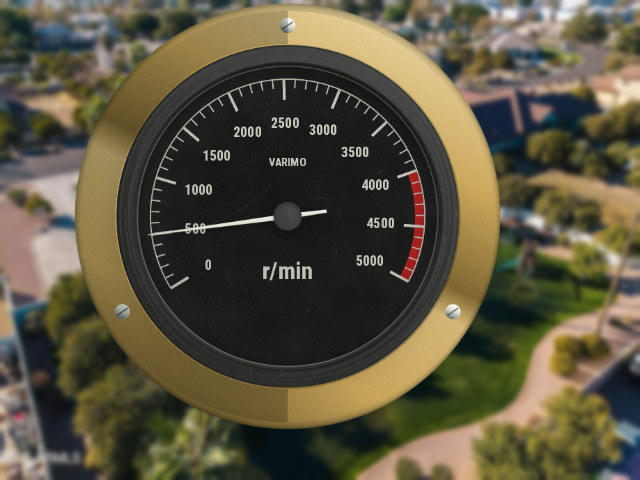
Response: rpm 500
